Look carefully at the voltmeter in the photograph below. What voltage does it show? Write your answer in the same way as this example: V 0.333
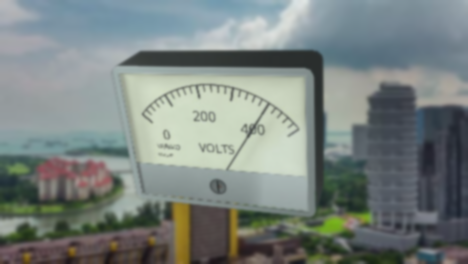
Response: V 400
